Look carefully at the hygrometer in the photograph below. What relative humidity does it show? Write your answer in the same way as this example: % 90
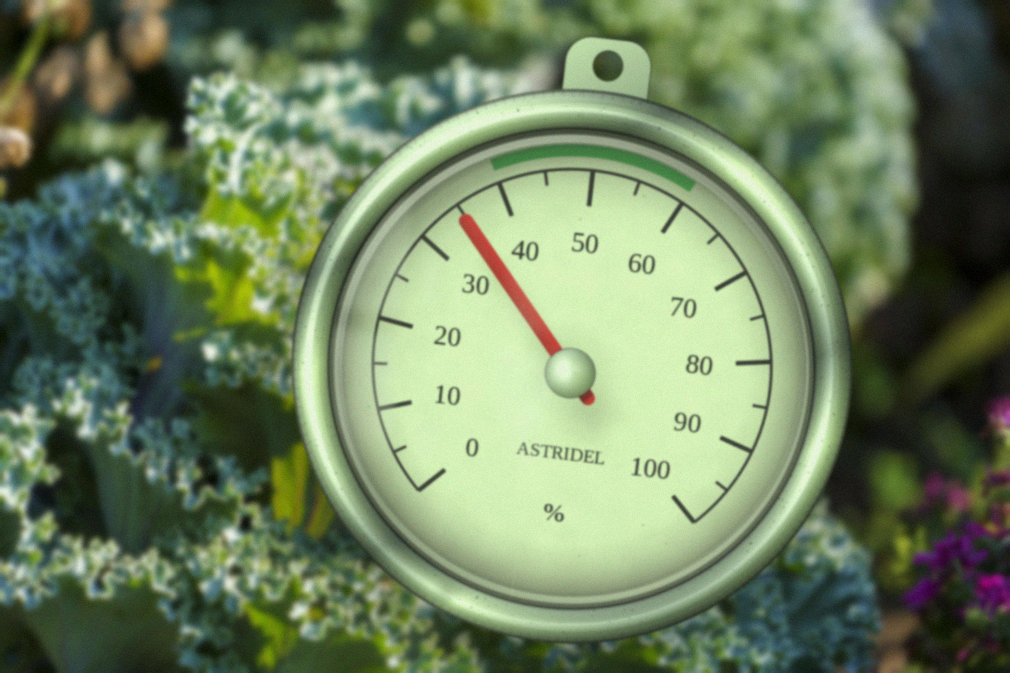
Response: % 35
